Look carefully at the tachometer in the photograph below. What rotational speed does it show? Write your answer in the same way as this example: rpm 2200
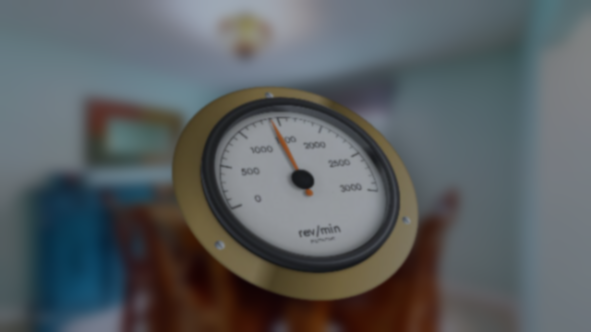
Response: rpm 1400
